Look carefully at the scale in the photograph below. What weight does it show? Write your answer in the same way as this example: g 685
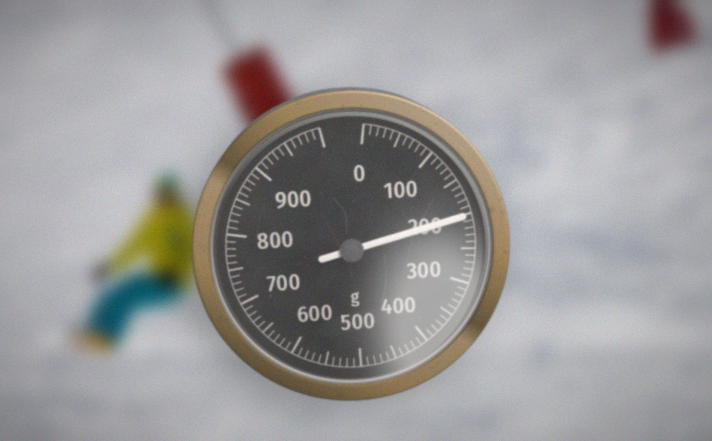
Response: g 200
